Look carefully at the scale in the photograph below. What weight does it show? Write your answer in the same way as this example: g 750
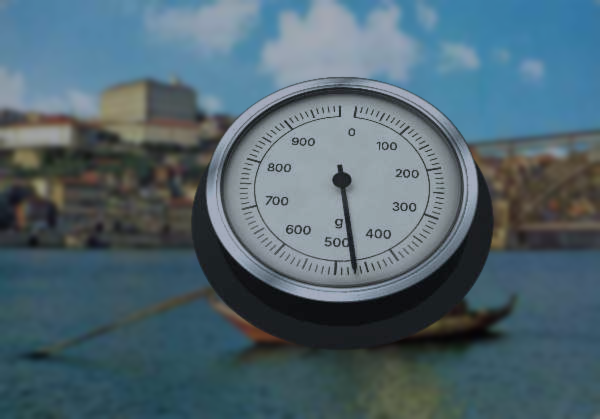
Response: g 470
